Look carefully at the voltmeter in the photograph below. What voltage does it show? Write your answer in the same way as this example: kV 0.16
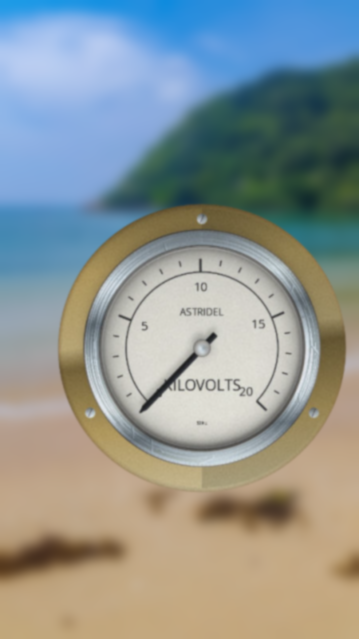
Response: kV 0
